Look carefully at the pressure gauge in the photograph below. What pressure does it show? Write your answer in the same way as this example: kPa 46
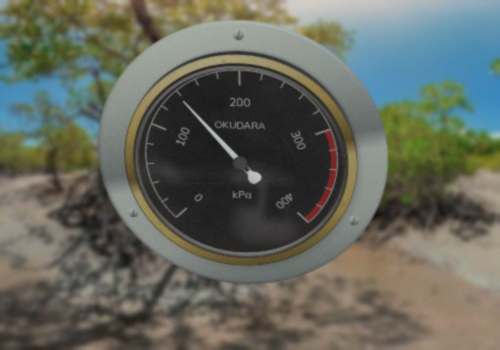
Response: kPa 140
